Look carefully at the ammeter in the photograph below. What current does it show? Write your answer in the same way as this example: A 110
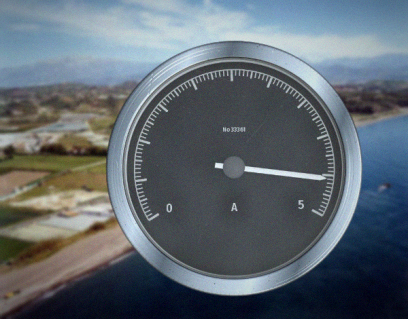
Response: A 4.55
